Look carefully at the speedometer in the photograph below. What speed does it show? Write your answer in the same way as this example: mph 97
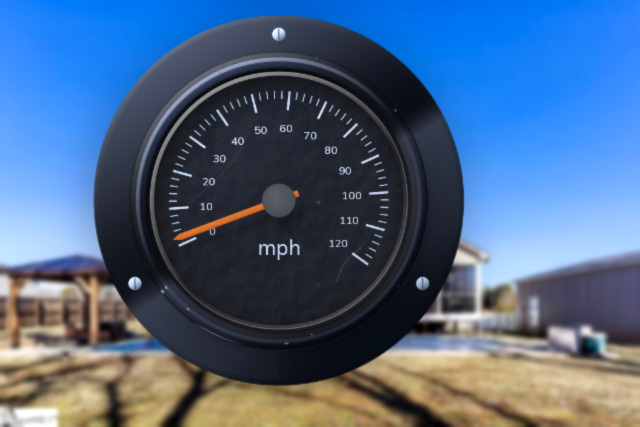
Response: mph 2
